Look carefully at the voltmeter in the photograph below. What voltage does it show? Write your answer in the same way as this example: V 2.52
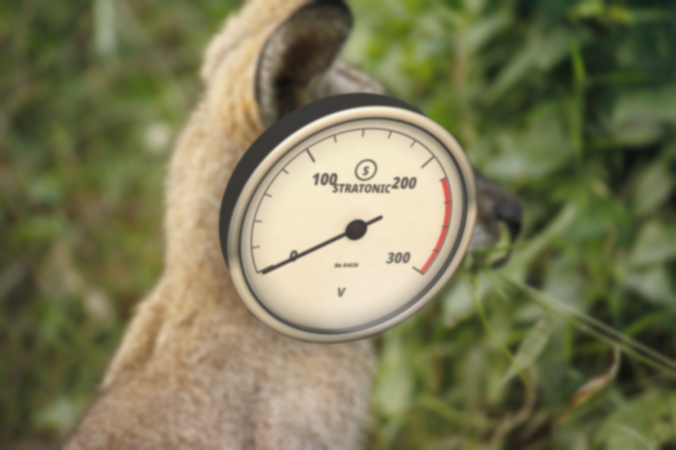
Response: V 0
